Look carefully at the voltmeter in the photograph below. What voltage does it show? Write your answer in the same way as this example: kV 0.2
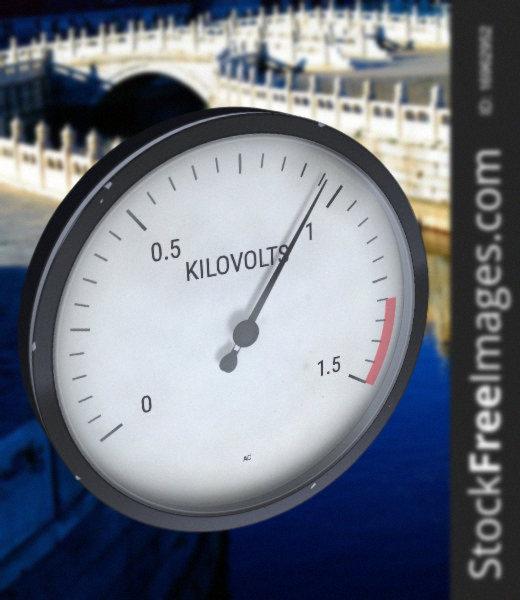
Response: kV 0.95
